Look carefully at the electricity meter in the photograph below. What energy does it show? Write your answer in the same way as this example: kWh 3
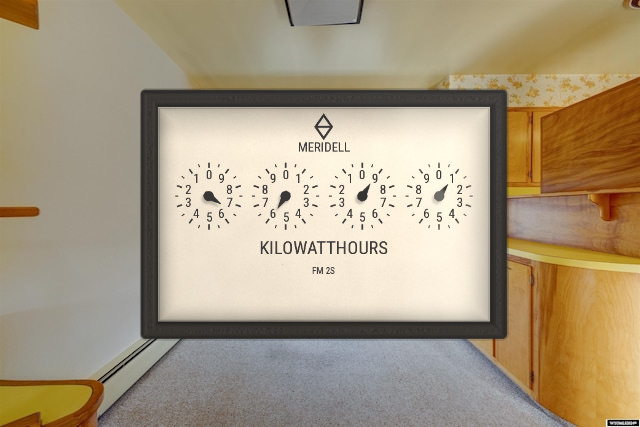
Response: kWh 6591
